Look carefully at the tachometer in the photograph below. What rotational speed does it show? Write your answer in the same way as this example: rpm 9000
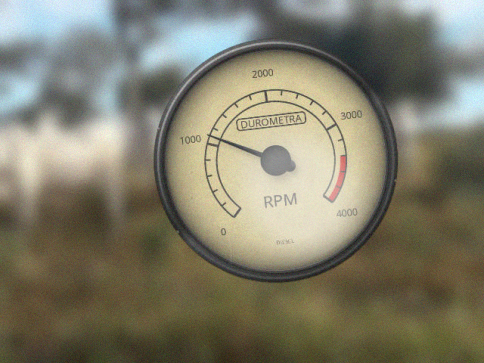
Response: rpm 1100
